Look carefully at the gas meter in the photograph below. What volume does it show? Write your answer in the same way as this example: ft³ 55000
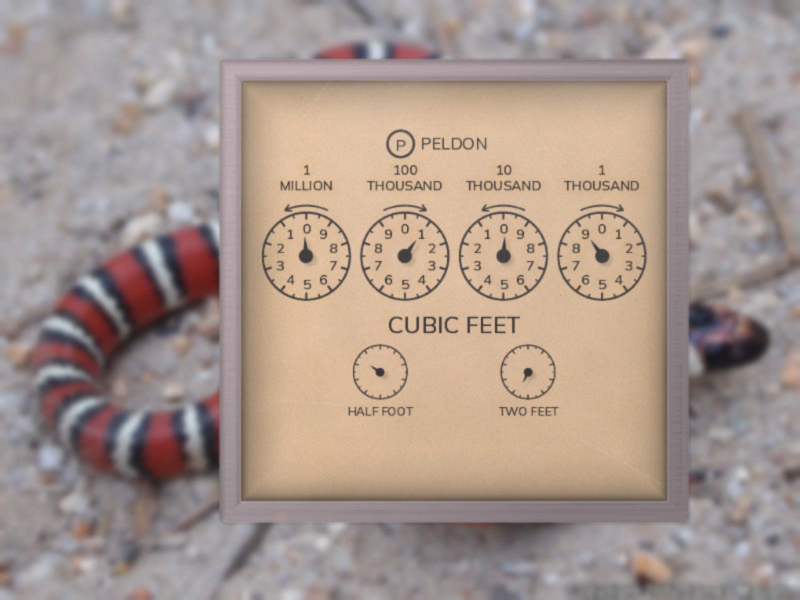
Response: ft³ 9900
